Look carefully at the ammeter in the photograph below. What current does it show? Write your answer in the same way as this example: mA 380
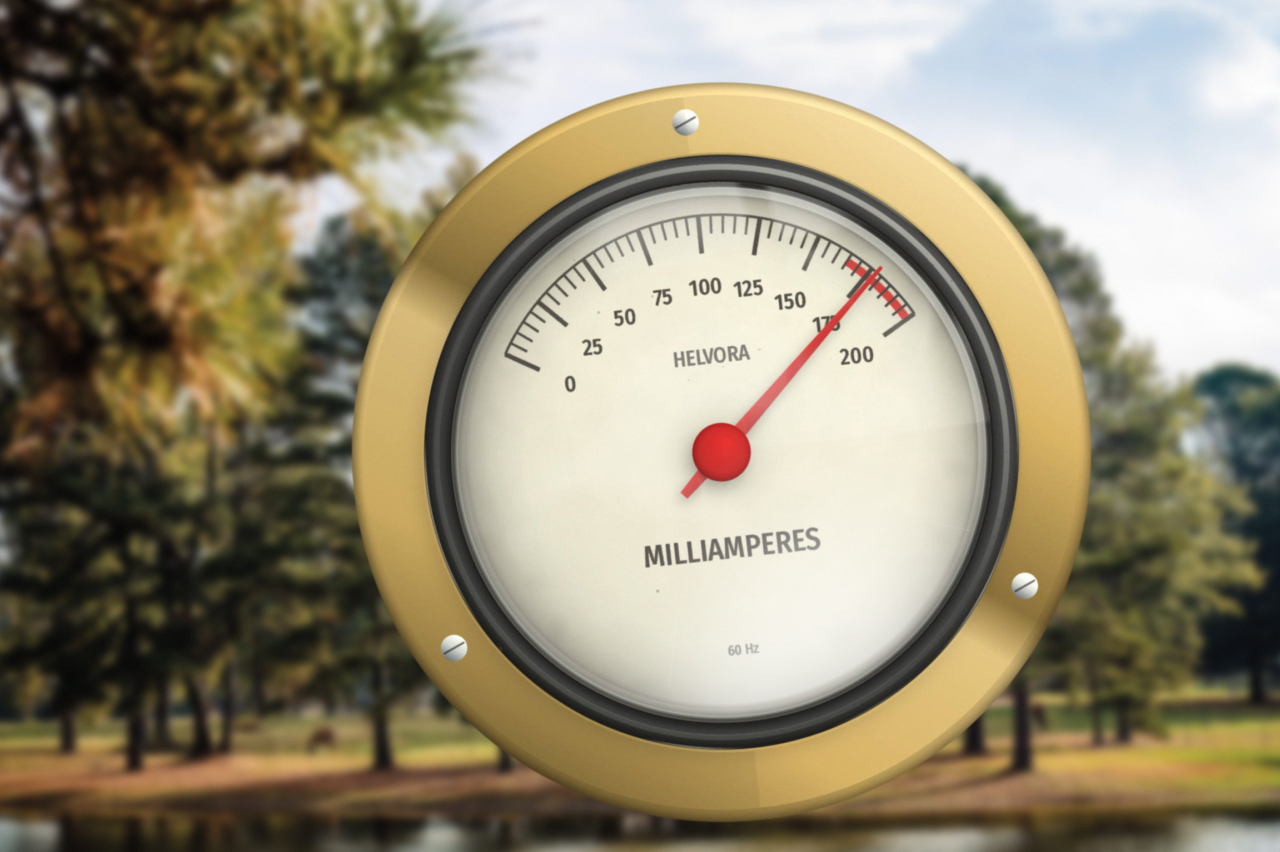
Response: mA 177.5
